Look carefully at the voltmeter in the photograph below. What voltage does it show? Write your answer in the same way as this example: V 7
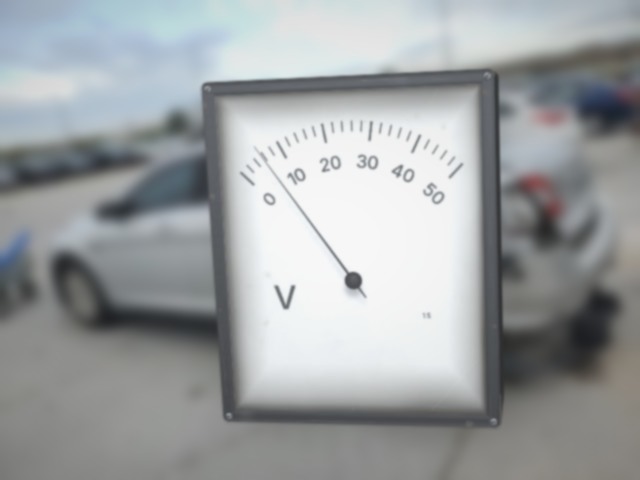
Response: V 6
